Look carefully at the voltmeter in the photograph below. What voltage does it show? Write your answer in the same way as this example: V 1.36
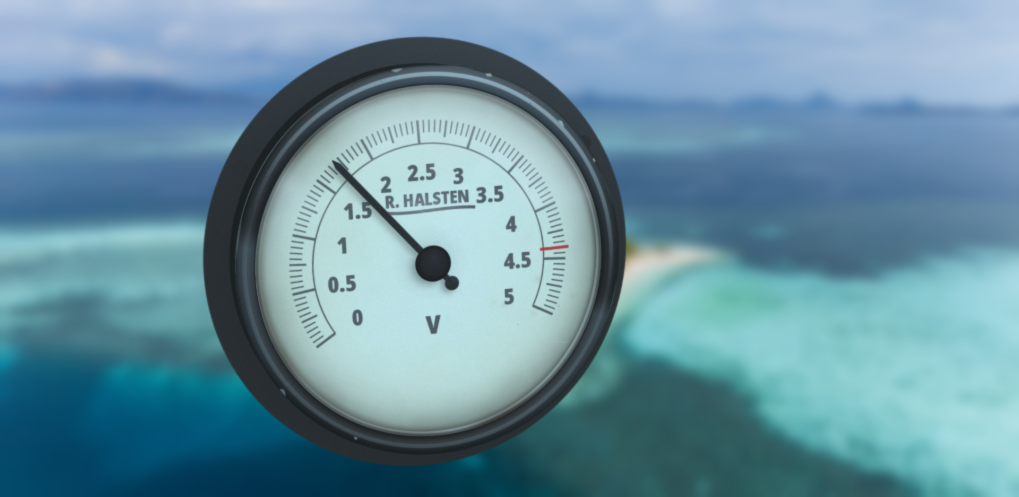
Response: V 1.7
